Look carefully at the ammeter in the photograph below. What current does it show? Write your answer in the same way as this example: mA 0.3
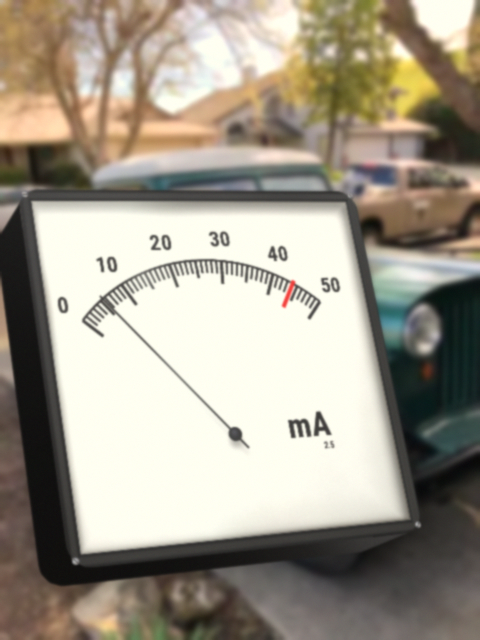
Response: mA 5
